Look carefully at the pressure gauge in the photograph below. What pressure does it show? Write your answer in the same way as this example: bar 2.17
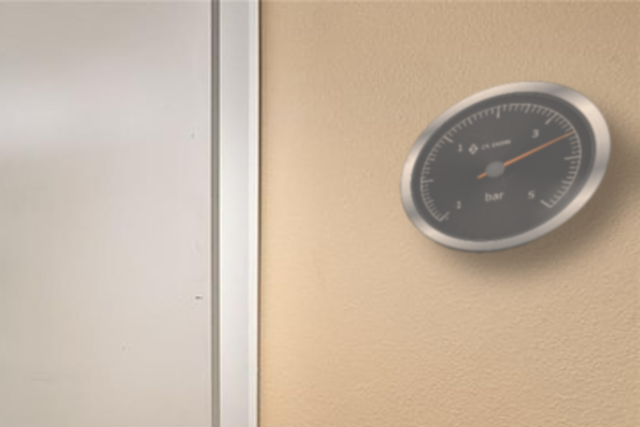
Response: bar 3.5
